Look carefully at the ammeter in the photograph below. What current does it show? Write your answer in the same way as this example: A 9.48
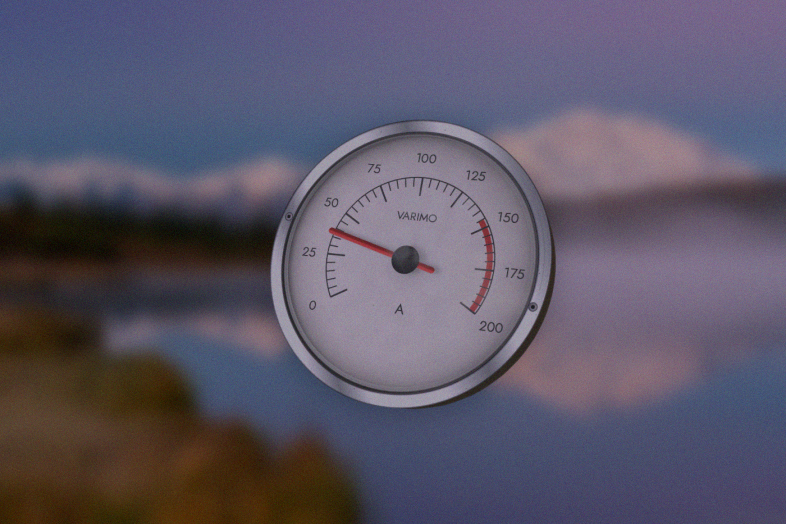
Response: A 37.5
